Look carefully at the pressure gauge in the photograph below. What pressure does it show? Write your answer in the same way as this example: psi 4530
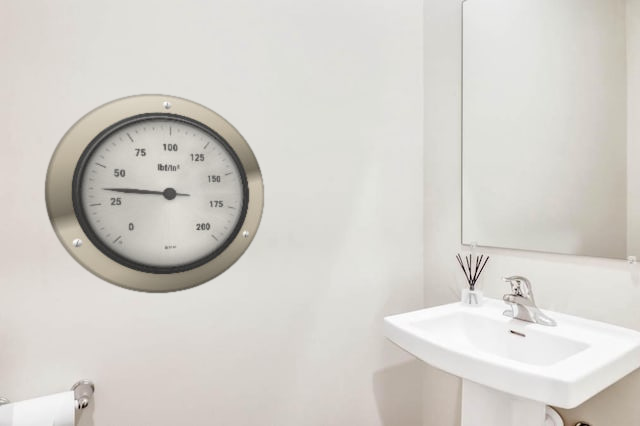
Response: psi 35
